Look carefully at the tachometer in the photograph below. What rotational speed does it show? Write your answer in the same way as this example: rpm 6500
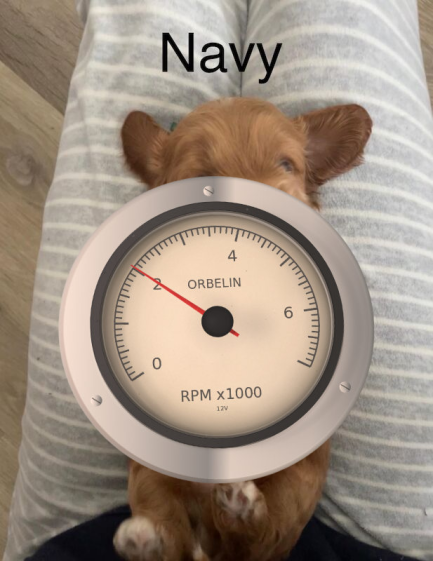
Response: rpm 2000
